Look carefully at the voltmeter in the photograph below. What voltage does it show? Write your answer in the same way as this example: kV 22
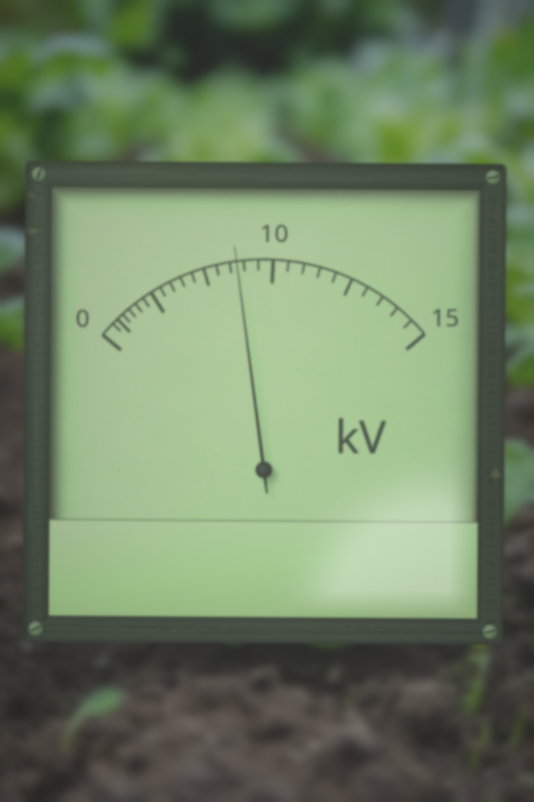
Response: kV 8.75
